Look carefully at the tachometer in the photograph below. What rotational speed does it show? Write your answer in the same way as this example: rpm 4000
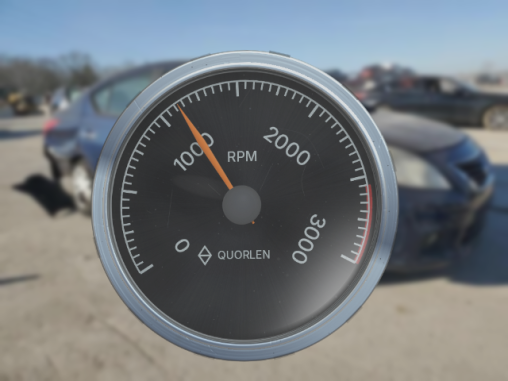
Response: rpm 1125
